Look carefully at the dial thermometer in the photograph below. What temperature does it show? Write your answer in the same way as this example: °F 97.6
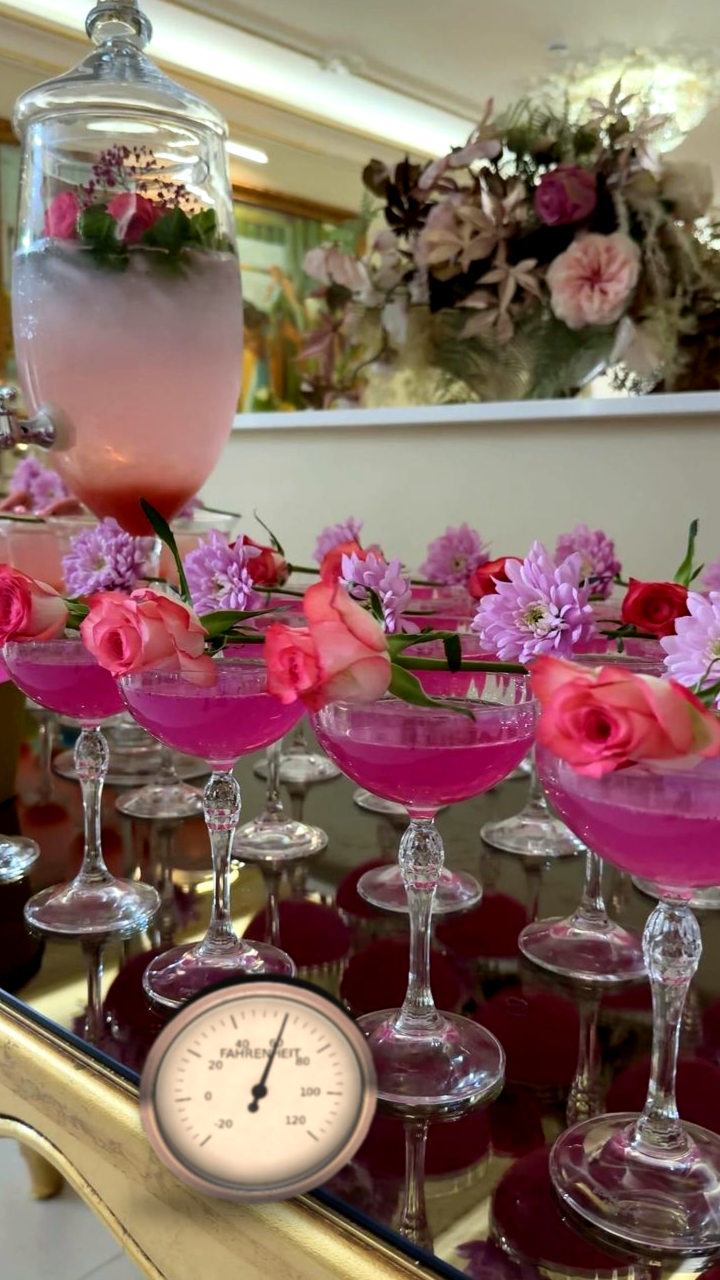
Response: °F 60
